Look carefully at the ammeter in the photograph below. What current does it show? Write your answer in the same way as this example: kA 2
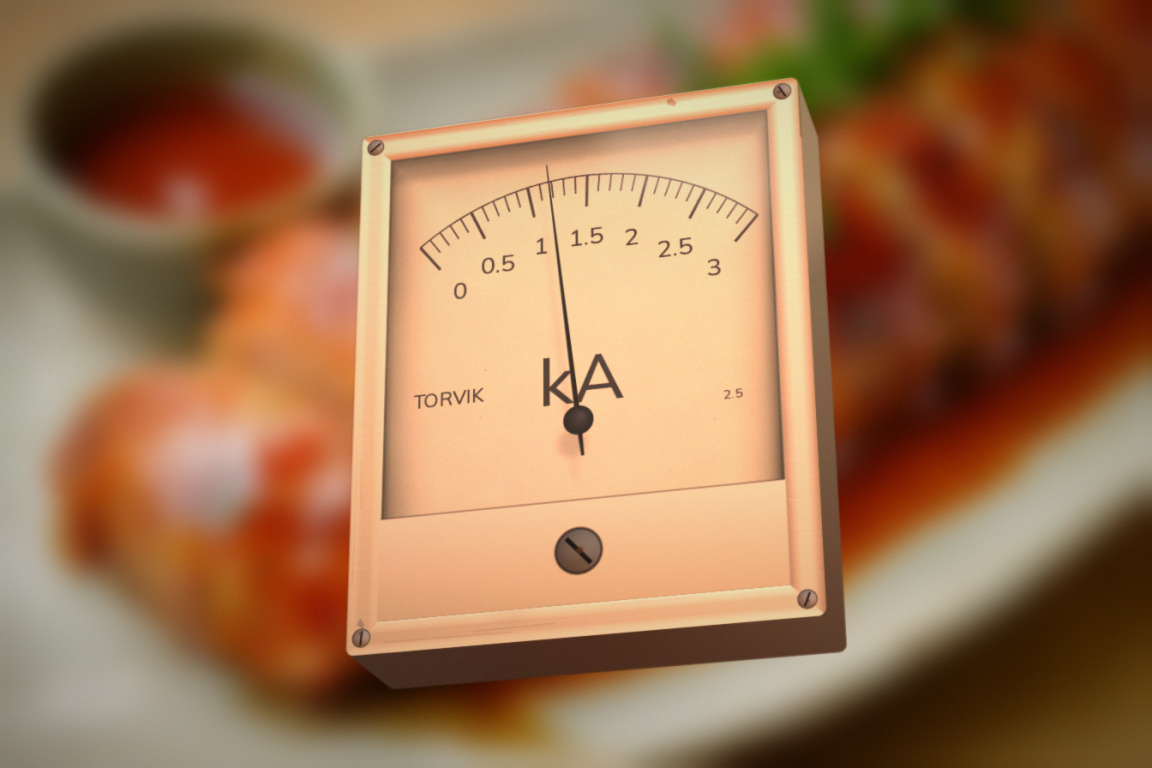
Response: kA 1.2
